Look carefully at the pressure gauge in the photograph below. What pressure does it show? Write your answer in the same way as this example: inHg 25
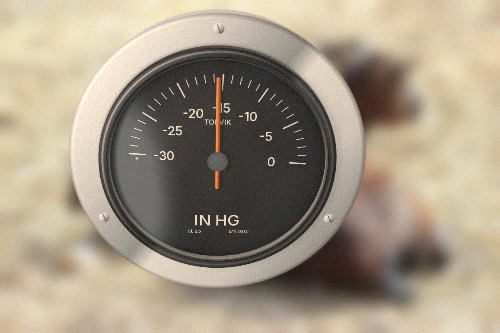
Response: inHg -15.5
